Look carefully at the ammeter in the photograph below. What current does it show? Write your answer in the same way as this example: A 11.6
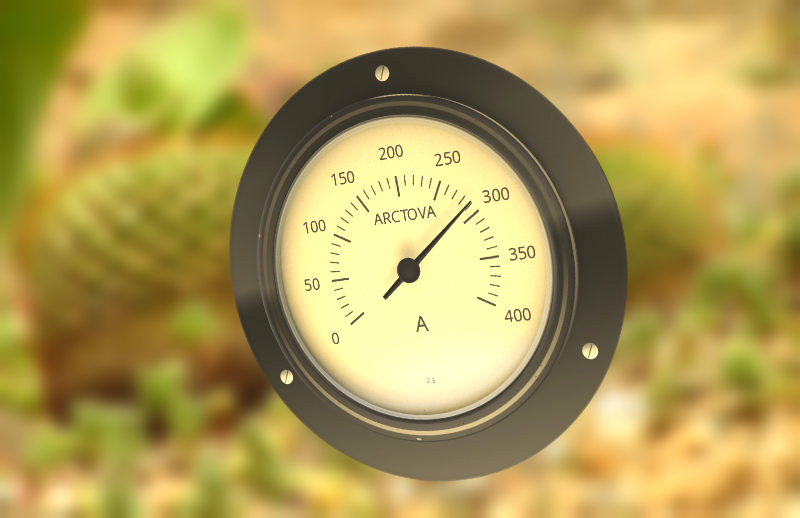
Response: A 290
